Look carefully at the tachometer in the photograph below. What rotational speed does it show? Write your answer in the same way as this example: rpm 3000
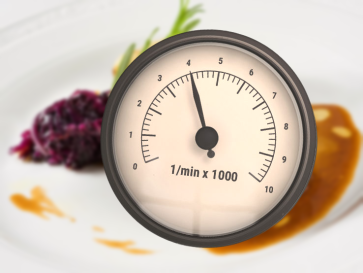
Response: rpm 4000
